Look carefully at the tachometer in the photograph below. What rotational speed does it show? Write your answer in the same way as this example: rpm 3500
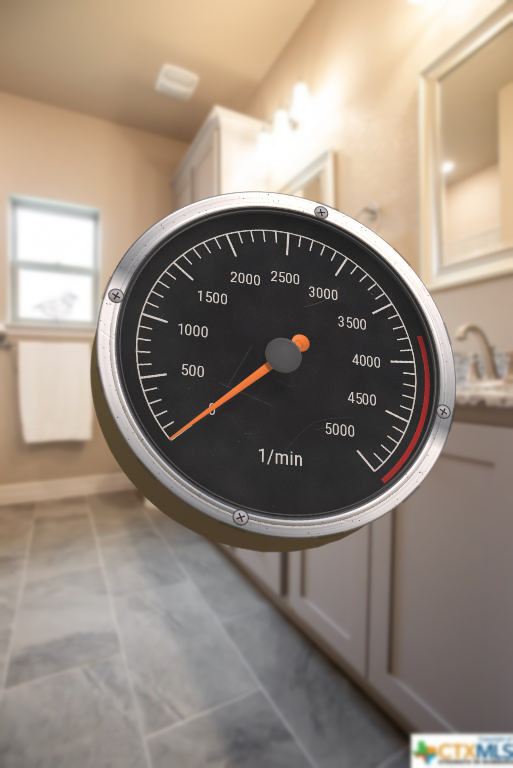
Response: rpm 0
